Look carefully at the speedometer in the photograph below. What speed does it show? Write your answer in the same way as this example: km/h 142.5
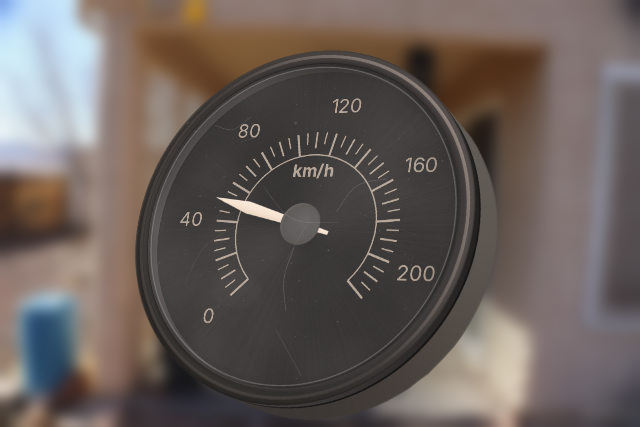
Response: km/h 50
